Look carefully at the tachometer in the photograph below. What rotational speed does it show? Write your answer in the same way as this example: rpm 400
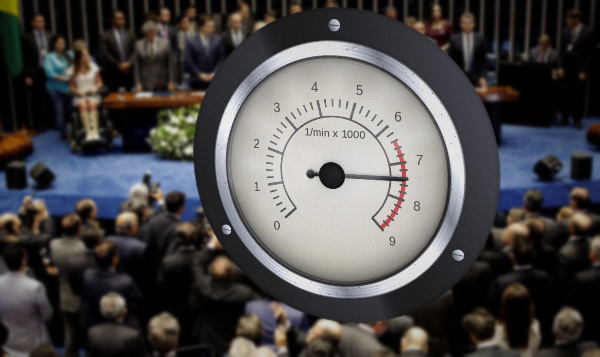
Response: rpm 7400
